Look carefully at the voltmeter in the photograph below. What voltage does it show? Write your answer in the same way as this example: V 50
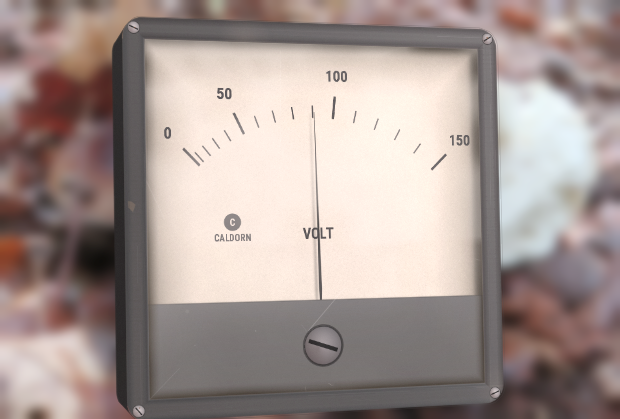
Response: V 90
